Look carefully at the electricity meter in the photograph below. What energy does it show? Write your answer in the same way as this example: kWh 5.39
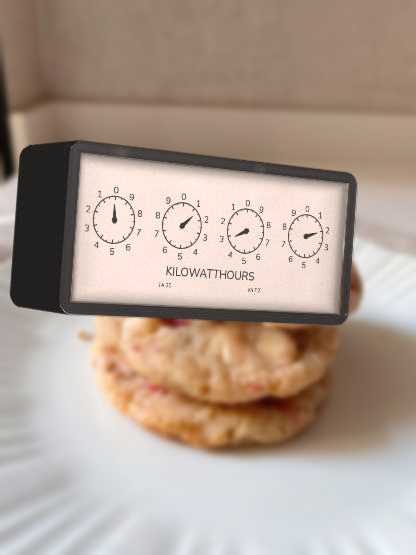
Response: kWh 132
